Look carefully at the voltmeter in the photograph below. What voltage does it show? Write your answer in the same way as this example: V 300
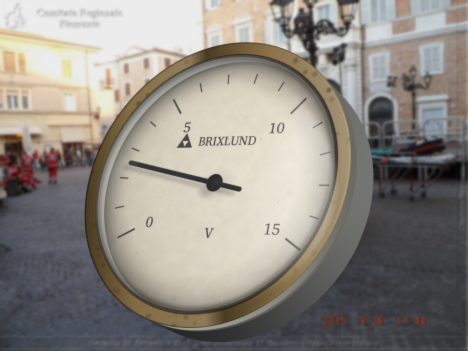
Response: V 2.5
